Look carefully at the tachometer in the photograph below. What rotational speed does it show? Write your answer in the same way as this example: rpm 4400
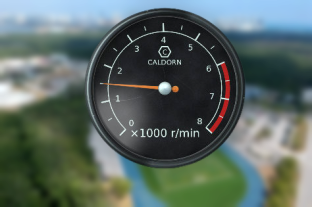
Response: rpm 1500
